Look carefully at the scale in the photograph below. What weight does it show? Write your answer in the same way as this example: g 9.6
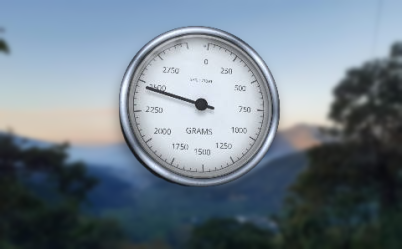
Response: g 2450
